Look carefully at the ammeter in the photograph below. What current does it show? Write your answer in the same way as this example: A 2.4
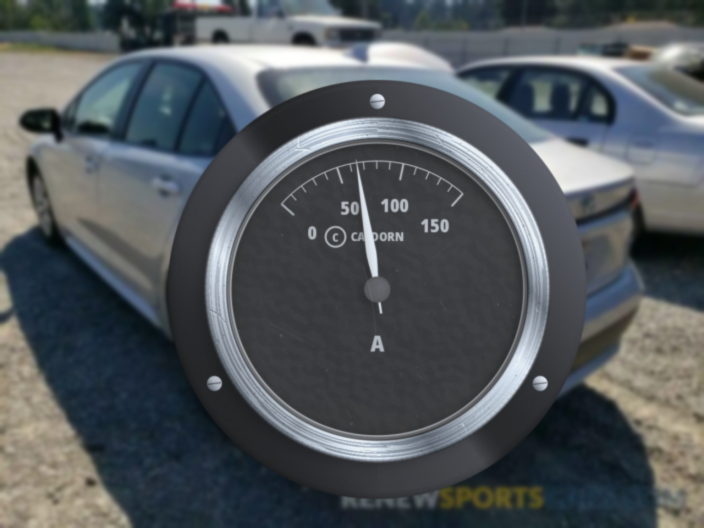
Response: A 65
